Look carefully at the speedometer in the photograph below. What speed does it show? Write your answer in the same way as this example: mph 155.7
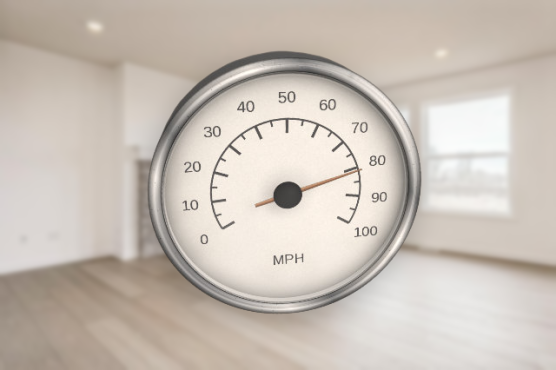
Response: mph 80
